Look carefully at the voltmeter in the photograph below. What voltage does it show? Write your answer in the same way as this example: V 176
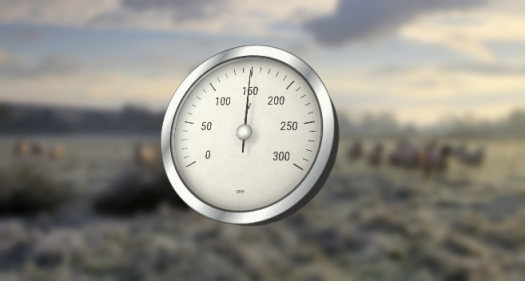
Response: V 150
